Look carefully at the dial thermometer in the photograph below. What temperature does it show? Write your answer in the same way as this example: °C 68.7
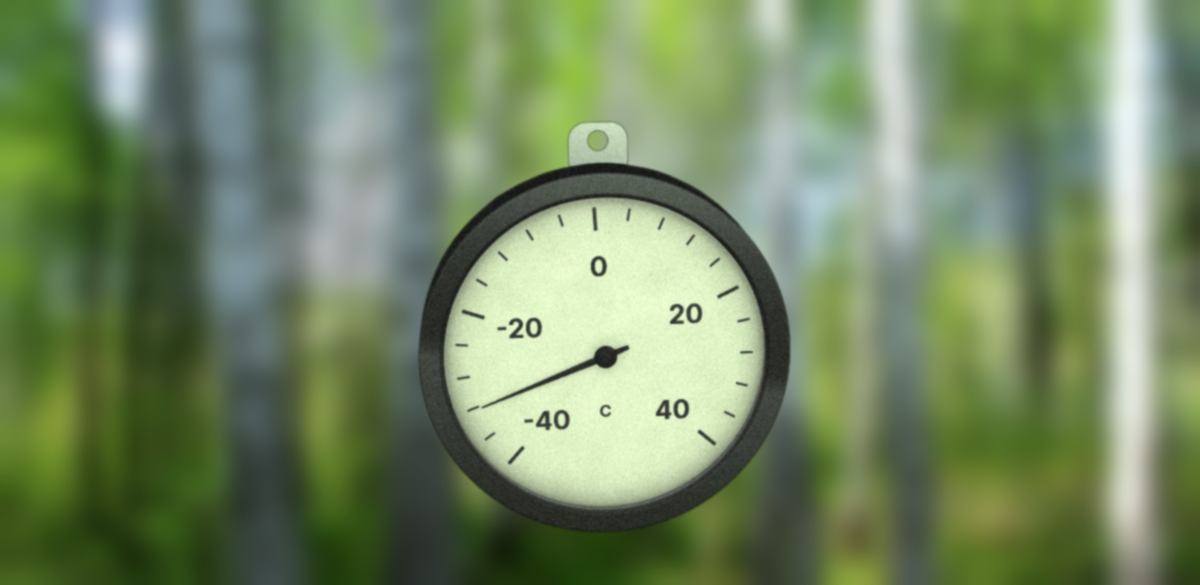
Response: °C -32
